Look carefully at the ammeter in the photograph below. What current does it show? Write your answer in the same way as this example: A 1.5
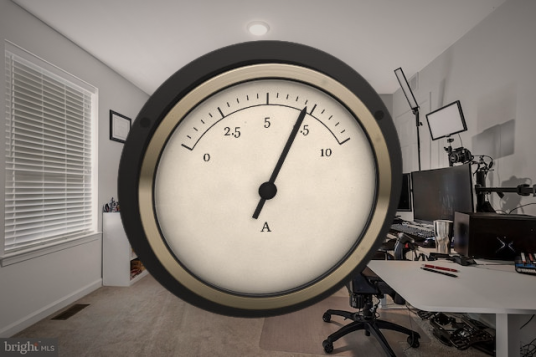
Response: A 7
